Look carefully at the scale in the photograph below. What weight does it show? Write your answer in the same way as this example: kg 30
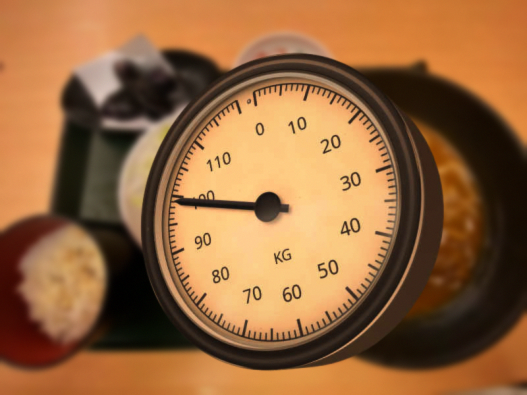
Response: kg 99
